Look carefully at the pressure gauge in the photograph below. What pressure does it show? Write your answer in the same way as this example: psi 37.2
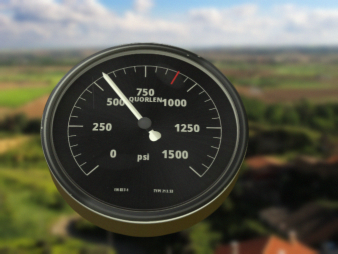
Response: psi 550
